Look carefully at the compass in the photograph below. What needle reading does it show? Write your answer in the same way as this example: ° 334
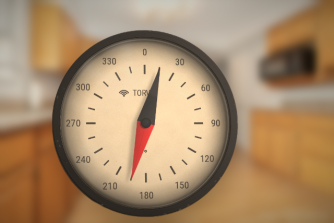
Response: ° 195
